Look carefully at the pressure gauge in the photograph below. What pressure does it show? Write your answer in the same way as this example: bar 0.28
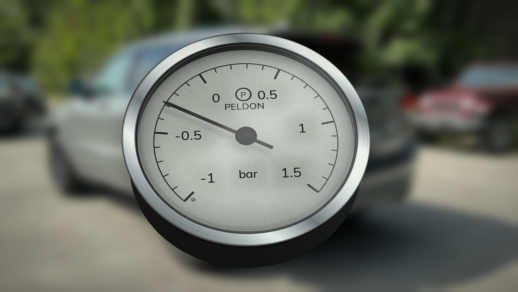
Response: bar -0.3
